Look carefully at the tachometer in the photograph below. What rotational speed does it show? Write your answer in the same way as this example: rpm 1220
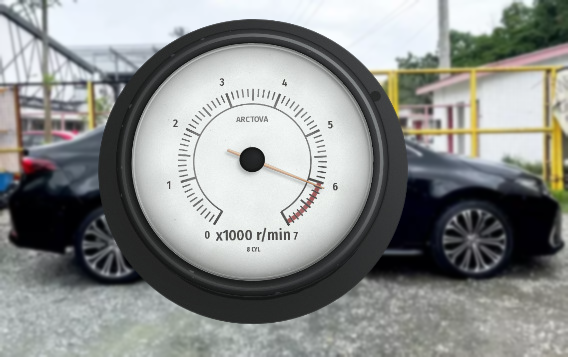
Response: rpm 6100
